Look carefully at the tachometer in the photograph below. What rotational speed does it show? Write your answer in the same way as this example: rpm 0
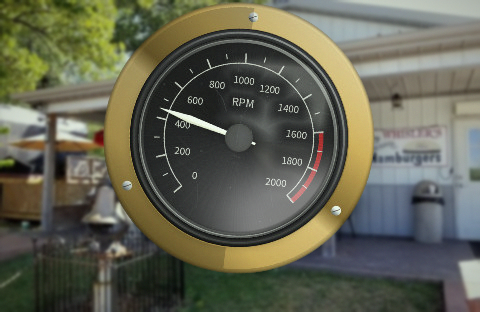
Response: rpm 450
